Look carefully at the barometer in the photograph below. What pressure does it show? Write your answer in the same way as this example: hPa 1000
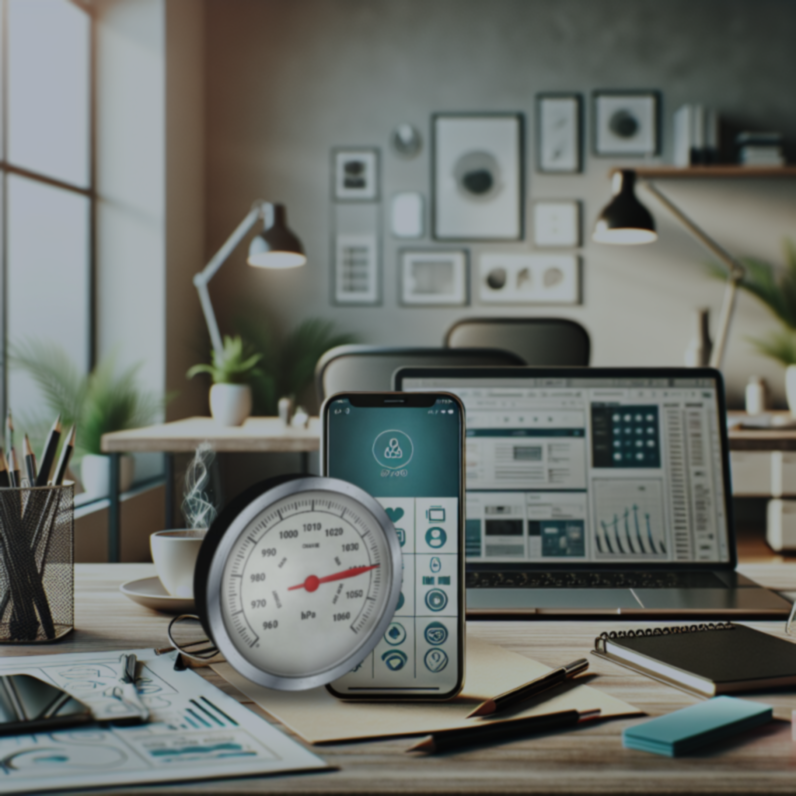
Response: hPa 1040
